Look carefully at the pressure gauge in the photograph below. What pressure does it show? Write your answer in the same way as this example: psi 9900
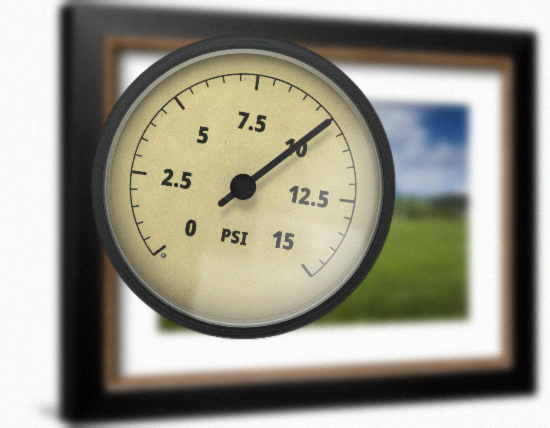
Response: psi 10
